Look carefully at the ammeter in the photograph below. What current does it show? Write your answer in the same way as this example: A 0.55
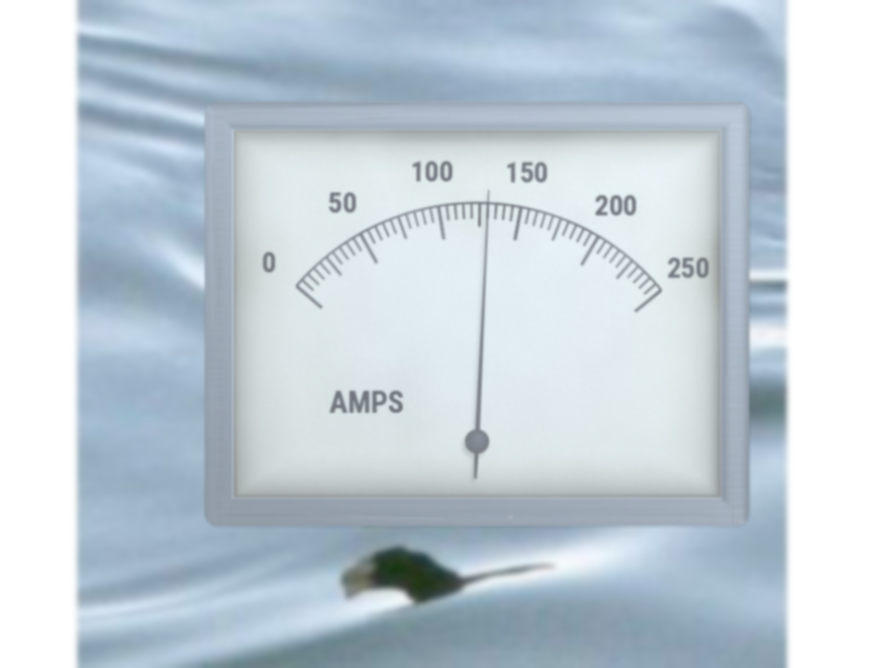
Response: A 130
